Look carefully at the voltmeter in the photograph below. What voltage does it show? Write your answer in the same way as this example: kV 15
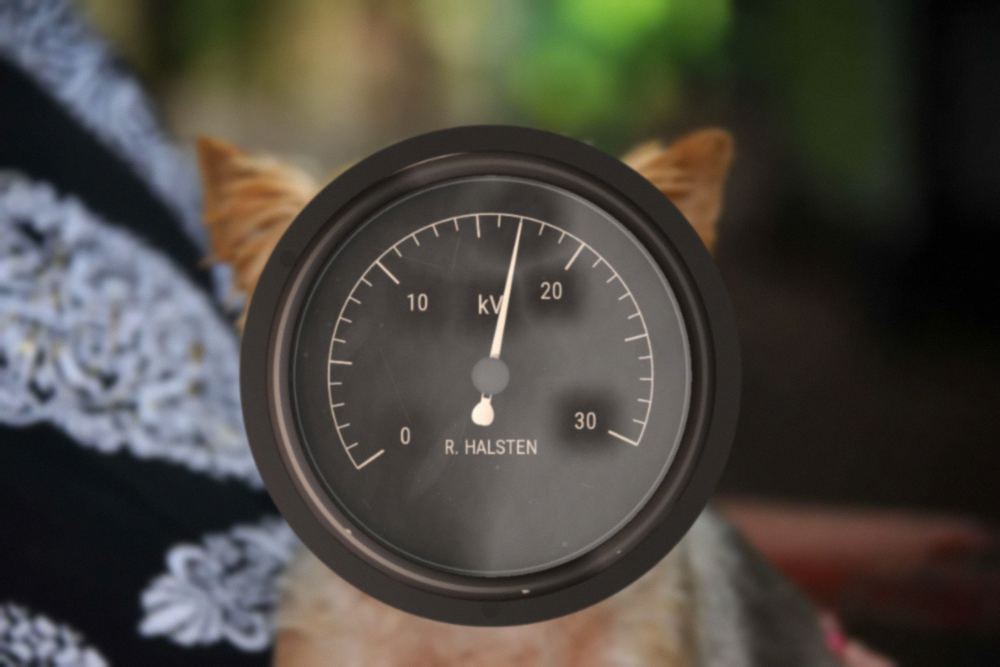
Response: kV 17
